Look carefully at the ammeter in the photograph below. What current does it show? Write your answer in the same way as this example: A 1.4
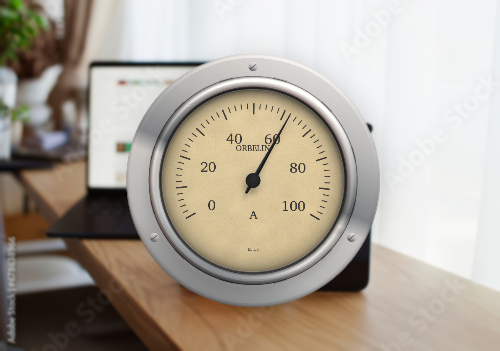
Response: A 62
